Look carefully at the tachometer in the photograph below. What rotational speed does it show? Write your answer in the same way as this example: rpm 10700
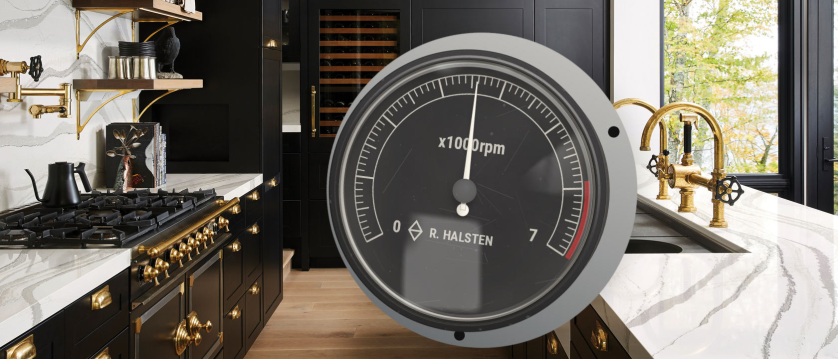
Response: rpm 3600
